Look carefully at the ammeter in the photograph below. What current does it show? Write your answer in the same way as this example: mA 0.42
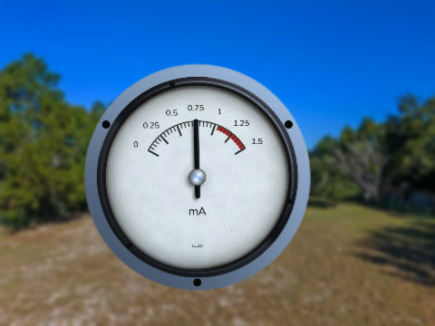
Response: mA 0.75
